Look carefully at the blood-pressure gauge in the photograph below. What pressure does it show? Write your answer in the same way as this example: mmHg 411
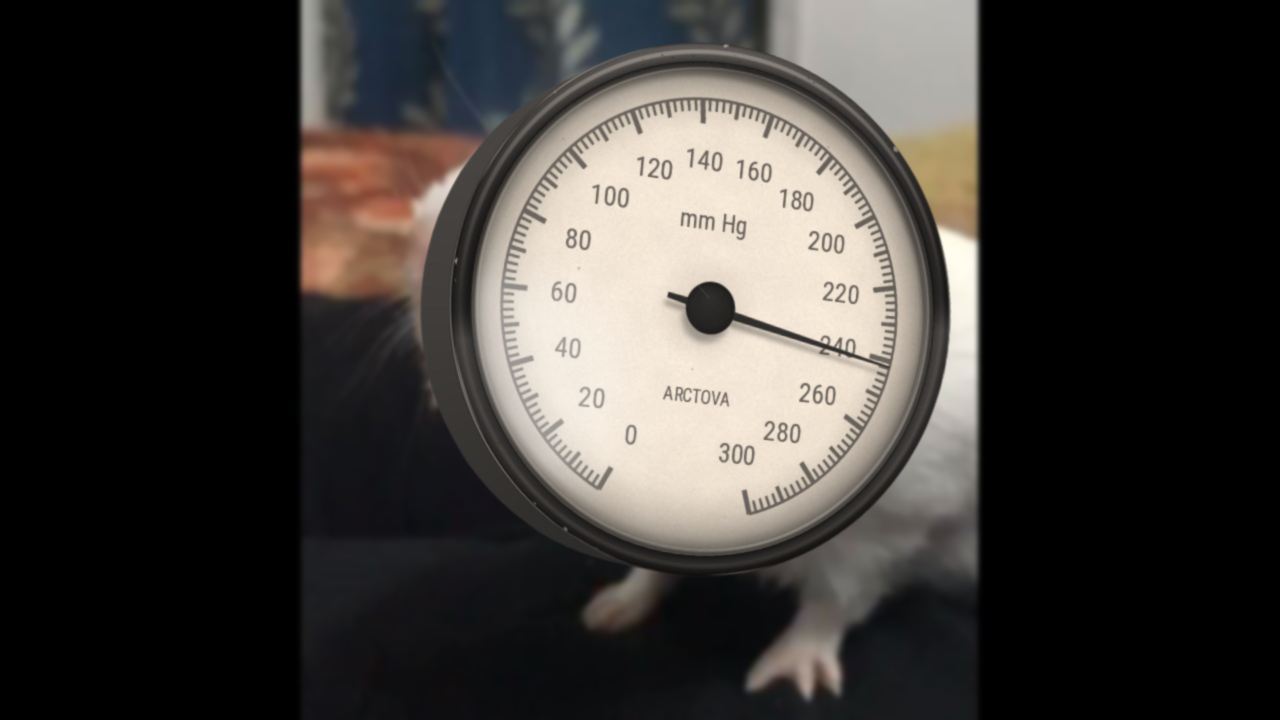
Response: mmHg 242
